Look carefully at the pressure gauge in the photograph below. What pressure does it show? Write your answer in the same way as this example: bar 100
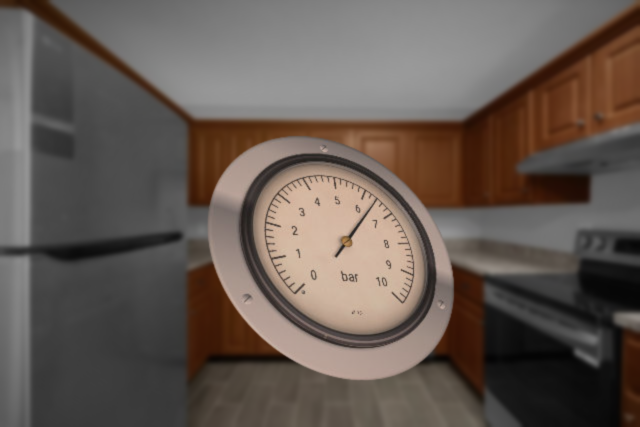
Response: bar 6.4
